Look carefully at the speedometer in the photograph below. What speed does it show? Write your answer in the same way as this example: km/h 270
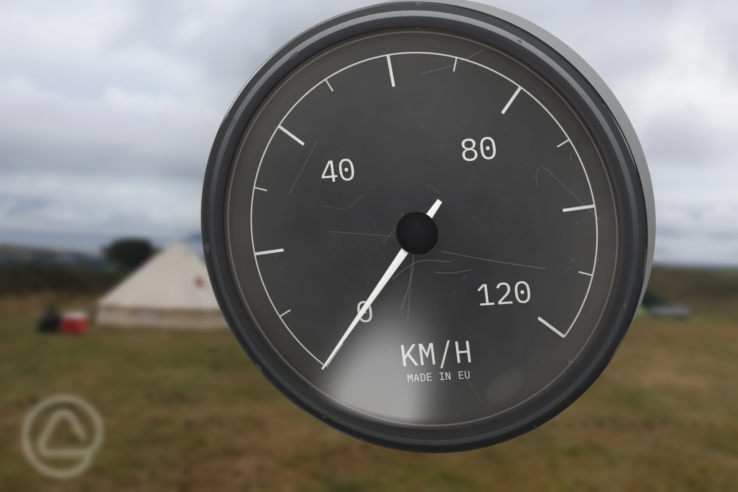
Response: km/h 0
